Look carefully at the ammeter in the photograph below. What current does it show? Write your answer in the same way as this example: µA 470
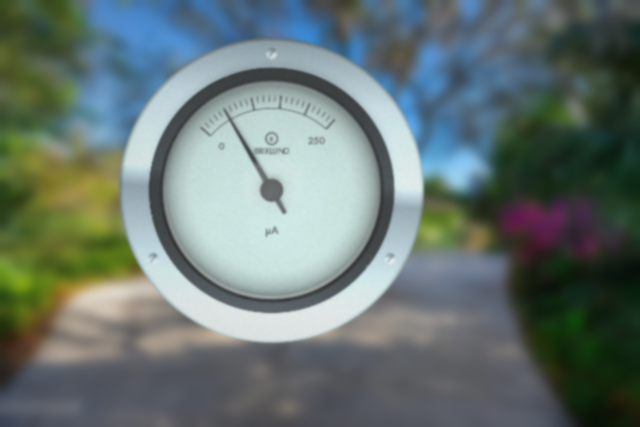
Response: µA 50
